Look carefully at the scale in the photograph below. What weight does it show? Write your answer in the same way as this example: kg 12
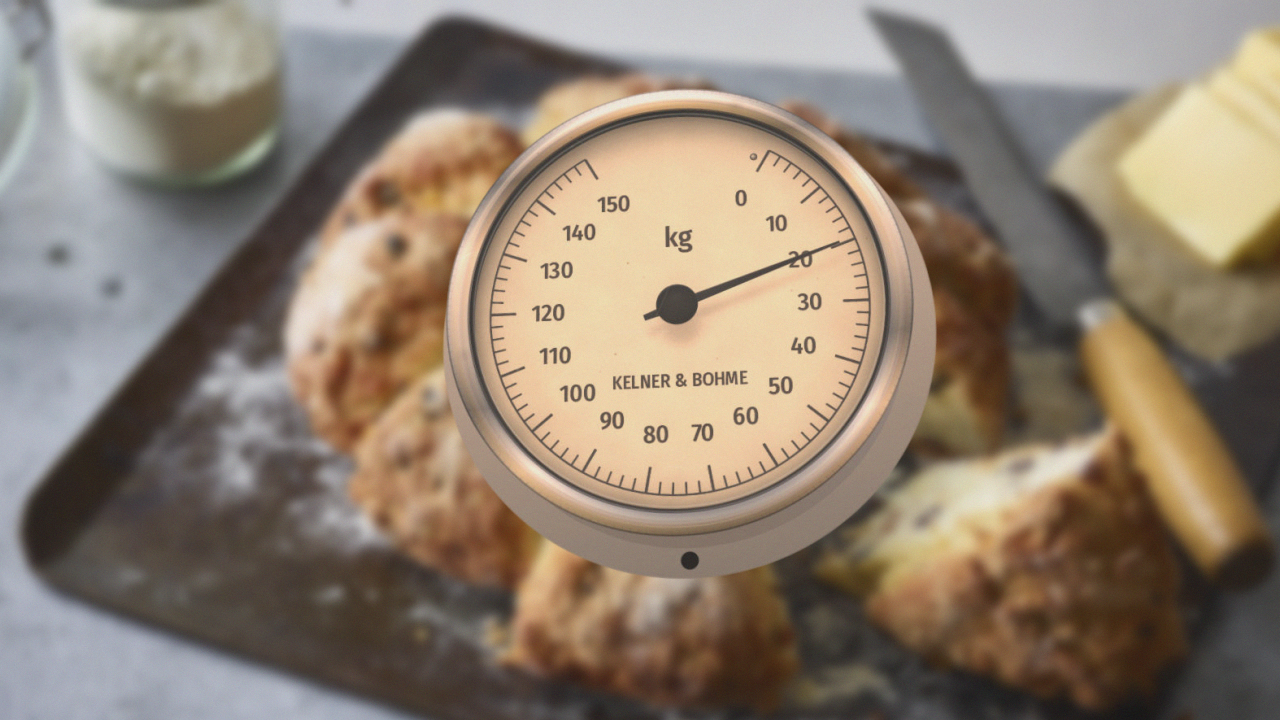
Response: kg 20
